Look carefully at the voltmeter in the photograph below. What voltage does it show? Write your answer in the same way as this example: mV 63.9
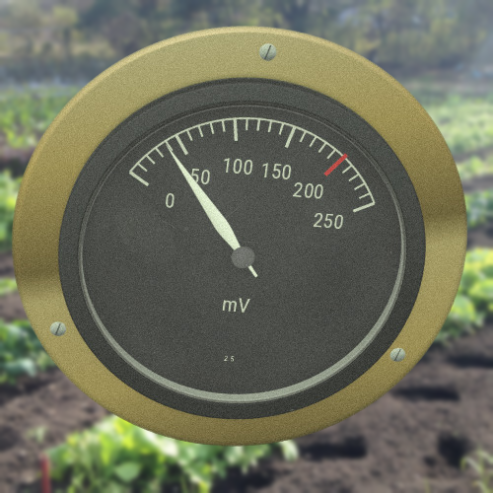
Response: mV 40
